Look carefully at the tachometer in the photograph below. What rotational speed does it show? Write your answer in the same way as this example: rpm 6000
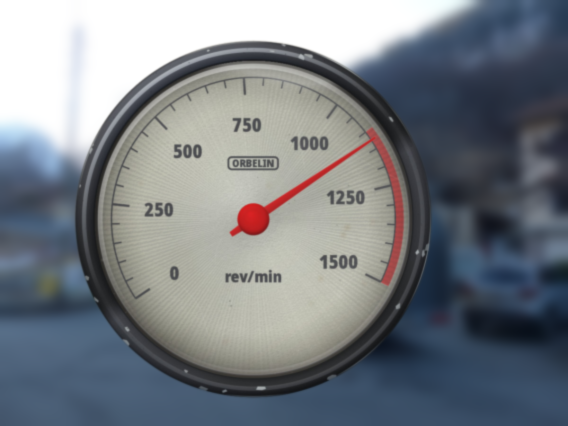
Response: rpm 1125
